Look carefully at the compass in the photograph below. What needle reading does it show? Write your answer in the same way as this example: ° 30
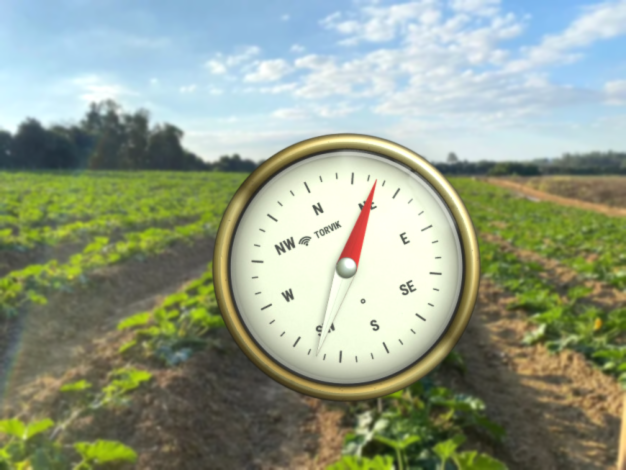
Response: ° 45
